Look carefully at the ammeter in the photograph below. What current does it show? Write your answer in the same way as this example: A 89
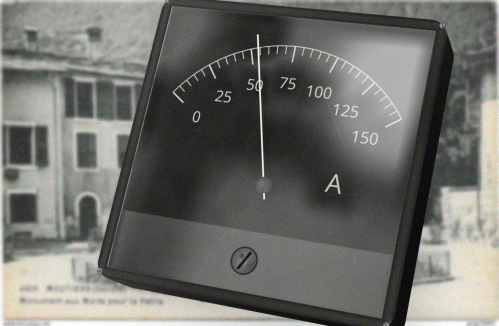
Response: A 55
